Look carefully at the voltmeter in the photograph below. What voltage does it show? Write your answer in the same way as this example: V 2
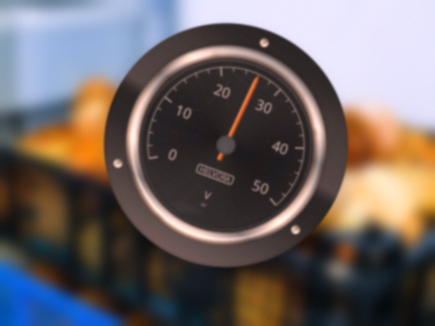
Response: V 26
